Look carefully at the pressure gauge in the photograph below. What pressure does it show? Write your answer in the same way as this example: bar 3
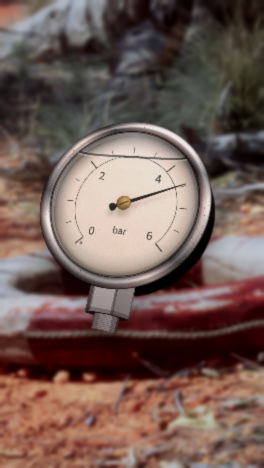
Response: bar 4.5
